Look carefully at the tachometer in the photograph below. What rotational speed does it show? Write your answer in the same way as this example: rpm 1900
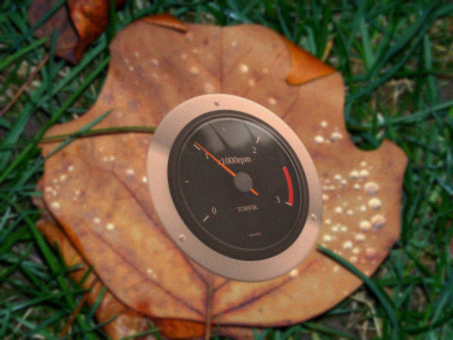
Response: rpm 1000
